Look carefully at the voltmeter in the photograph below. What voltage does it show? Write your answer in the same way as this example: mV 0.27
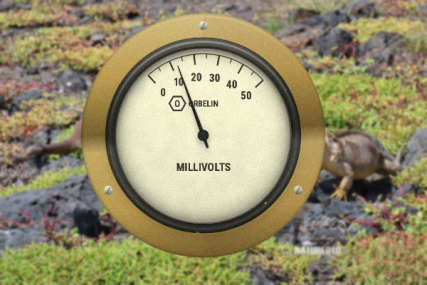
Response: mV 12.5
